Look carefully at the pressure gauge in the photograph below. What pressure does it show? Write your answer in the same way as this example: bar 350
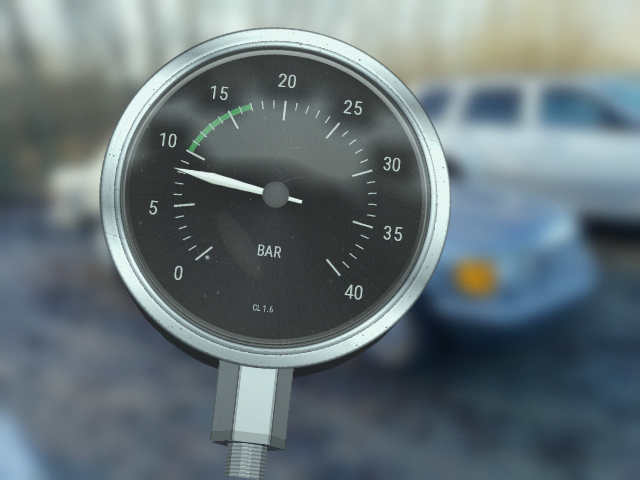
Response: bar 8
